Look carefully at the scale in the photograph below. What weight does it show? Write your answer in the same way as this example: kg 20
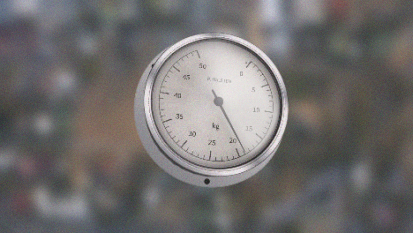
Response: kg 19
